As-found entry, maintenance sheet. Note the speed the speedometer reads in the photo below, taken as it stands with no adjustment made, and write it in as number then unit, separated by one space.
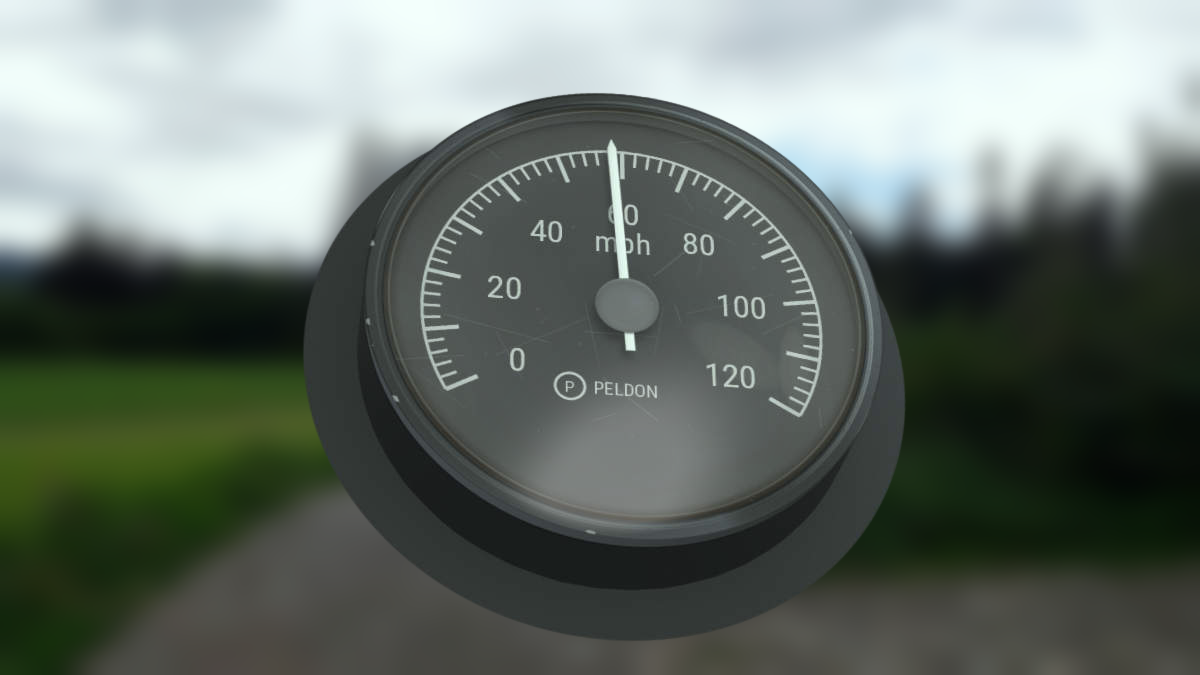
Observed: 58 mph
